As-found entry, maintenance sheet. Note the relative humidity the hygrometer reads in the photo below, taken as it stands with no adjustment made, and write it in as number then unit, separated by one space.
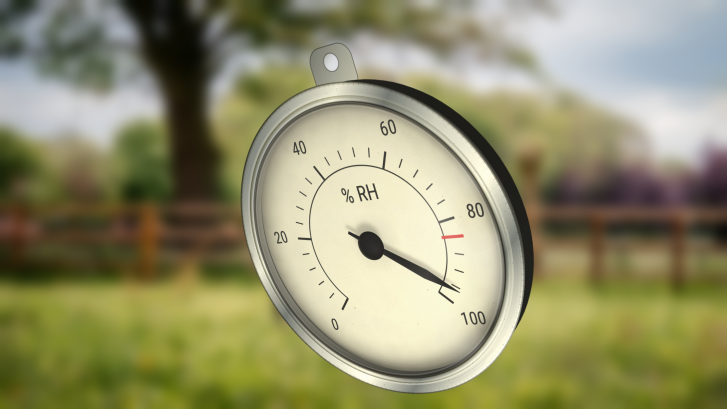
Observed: 96 %
